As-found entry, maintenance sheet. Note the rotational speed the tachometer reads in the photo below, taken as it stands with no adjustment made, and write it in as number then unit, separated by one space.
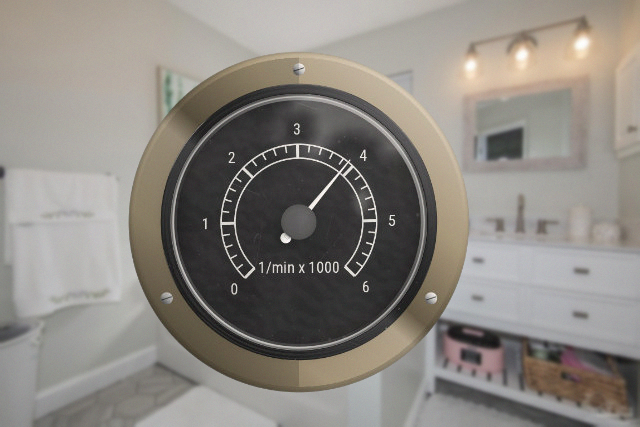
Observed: 3900 rpm
